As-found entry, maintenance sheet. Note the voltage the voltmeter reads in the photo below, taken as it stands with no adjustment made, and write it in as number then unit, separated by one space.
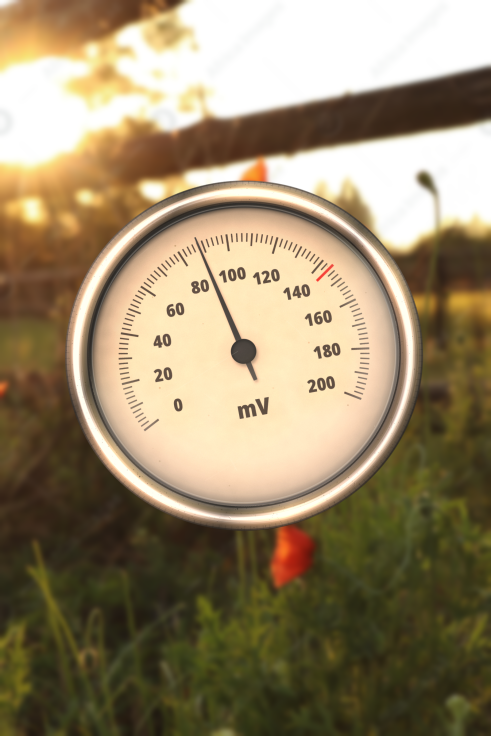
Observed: 88 mV
